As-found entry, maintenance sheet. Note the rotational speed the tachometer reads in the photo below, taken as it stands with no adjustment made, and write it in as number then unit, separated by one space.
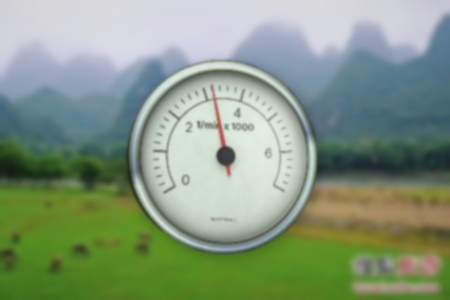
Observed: 3200 rpm
